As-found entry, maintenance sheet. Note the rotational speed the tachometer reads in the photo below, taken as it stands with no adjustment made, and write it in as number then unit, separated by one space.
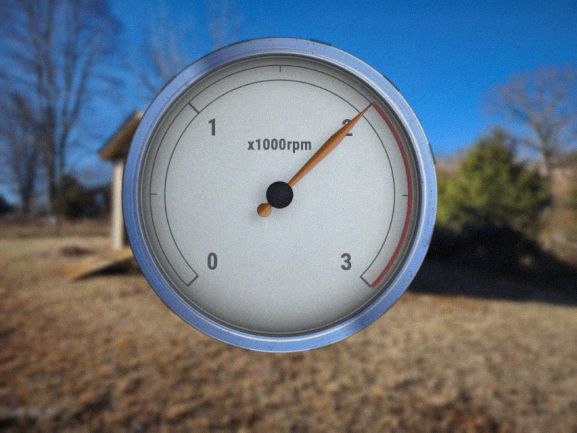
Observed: 2000 rpm
